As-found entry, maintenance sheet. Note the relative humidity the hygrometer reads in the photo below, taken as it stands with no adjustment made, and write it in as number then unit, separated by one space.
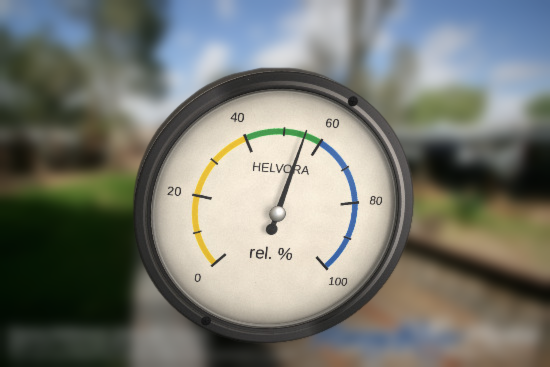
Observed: 55 %
